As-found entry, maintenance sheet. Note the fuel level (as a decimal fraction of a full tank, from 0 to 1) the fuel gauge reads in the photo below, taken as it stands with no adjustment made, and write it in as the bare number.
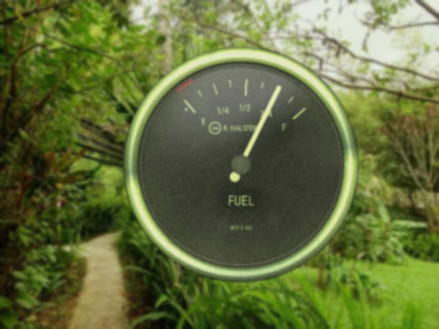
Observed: 0.75
